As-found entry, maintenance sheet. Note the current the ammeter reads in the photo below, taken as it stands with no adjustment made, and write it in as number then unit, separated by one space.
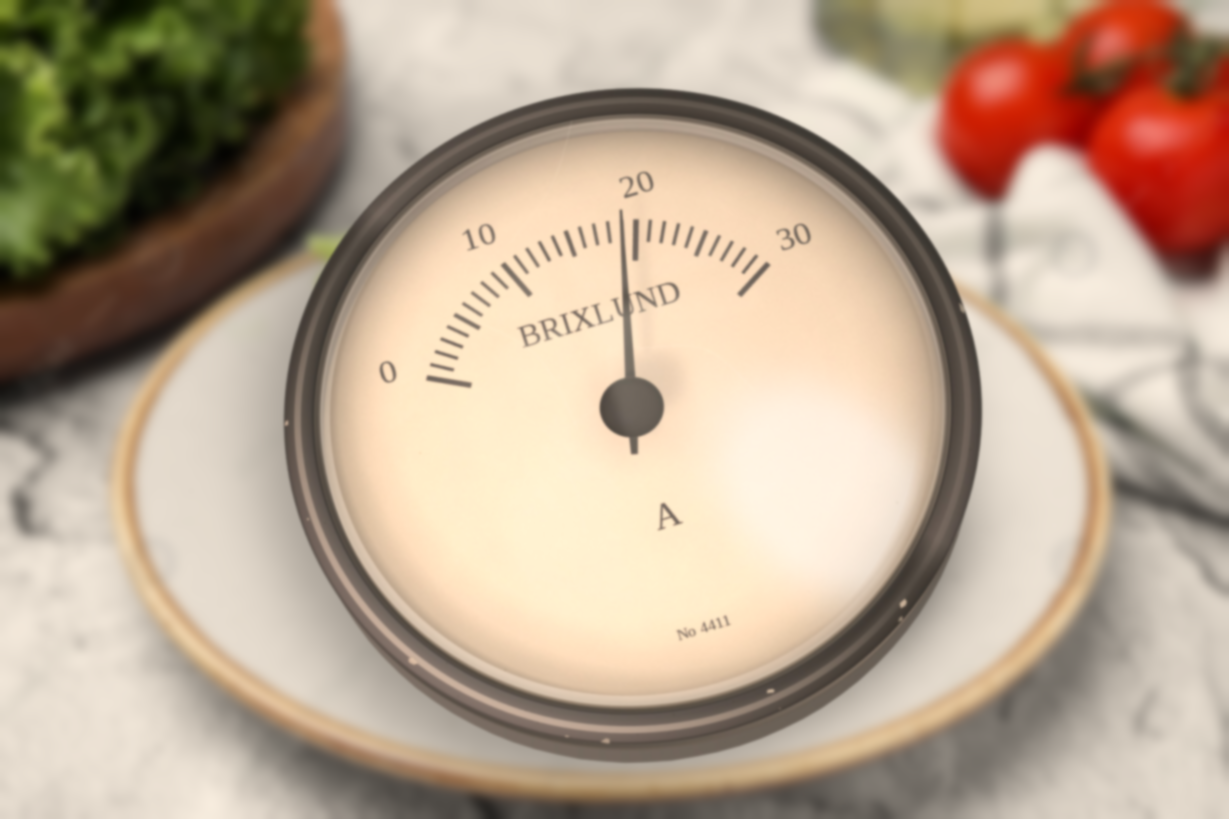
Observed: 19 A
